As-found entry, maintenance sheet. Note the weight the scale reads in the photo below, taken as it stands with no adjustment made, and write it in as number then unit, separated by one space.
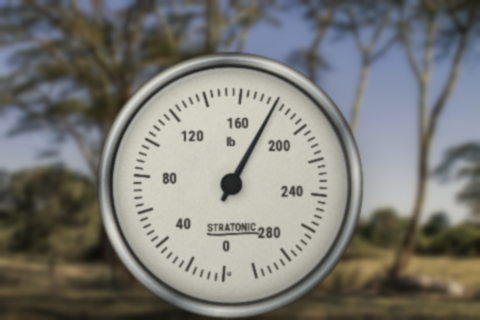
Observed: 180 lb
